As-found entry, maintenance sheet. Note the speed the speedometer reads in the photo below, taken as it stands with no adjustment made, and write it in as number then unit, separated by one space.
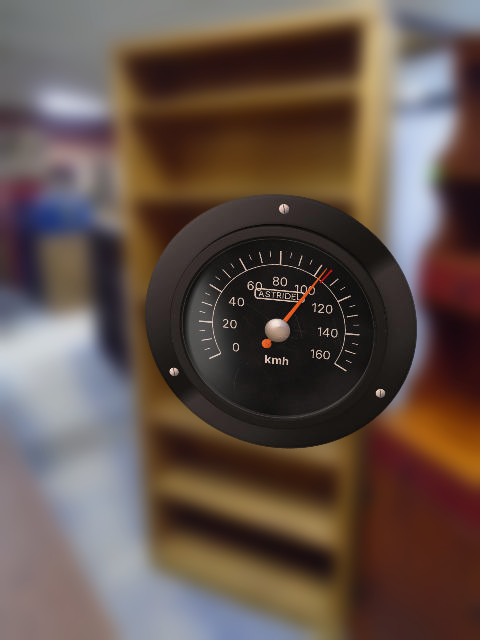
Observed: 102.5 km/h
